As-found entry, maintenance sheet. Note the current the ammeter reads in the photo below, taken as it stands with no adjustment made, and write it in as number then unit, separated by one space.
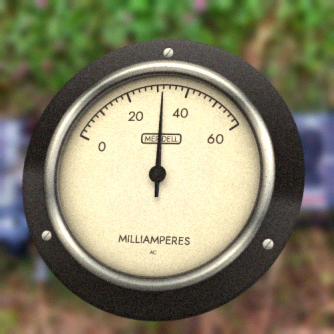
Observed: 32 mA
